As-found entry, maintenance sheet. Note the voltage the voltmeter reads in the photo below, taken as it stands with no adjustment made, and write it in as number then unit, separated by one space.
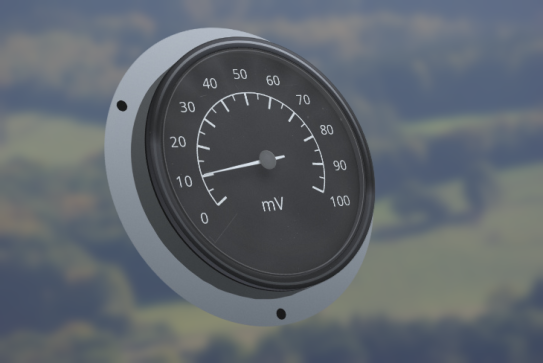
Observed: 10 mV
